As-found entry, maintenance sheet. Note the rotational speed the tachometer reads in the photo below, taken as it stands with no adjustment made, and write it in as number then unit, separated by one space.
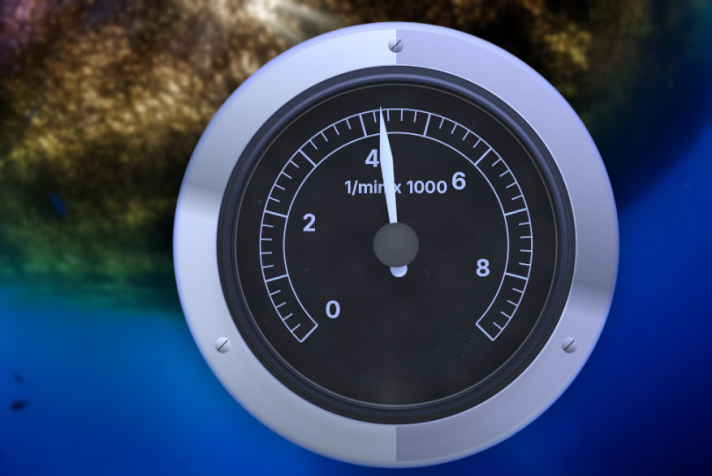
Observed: 4300 rpm
